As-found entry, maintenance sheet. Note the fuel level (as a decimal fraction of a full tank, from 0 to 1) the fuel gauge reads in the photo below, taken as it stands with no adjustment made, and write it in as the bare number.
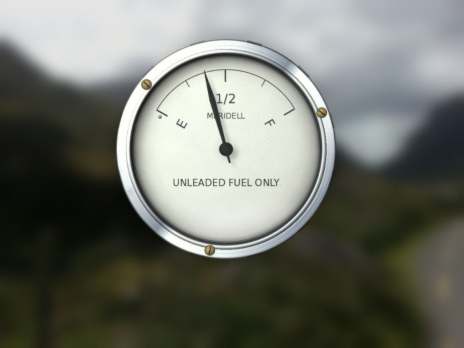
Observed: 0.375
